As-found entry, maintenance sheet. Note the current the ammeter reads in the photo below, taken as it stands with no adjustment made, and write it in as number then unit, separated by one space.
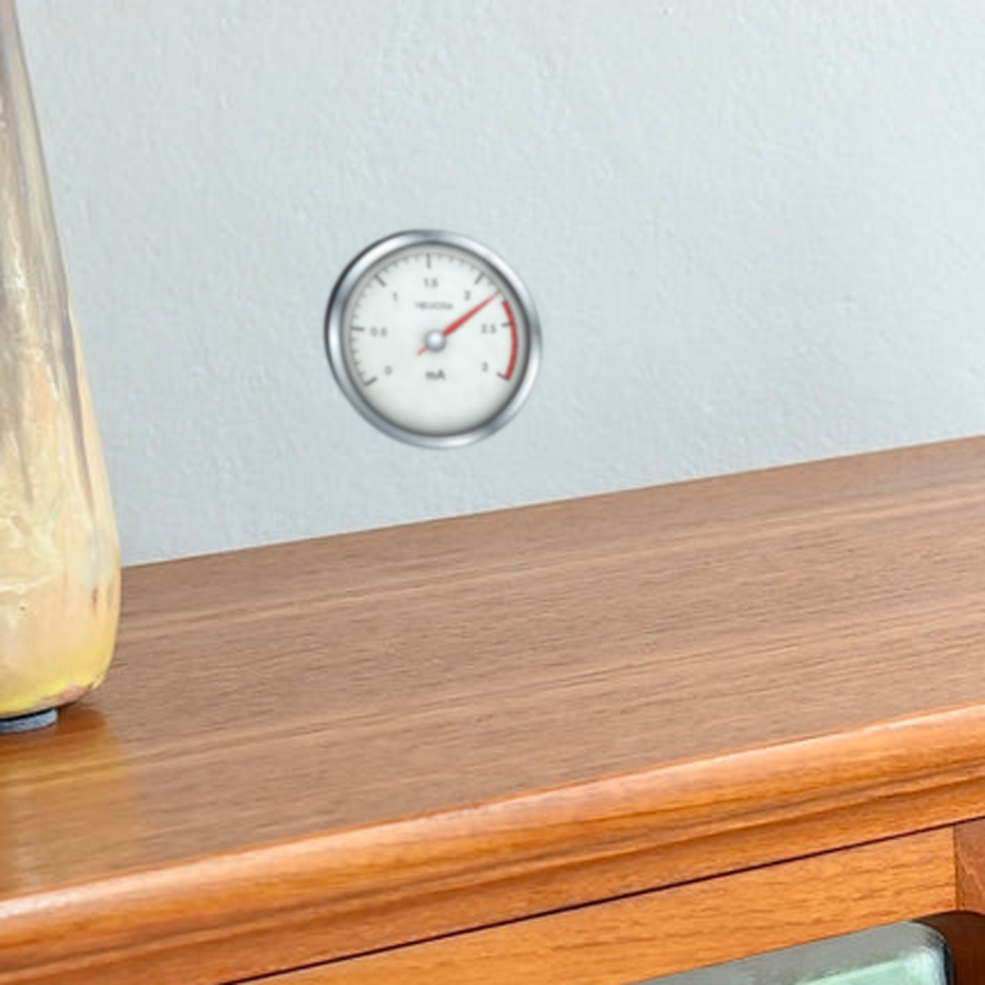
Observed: 2.2 mA
